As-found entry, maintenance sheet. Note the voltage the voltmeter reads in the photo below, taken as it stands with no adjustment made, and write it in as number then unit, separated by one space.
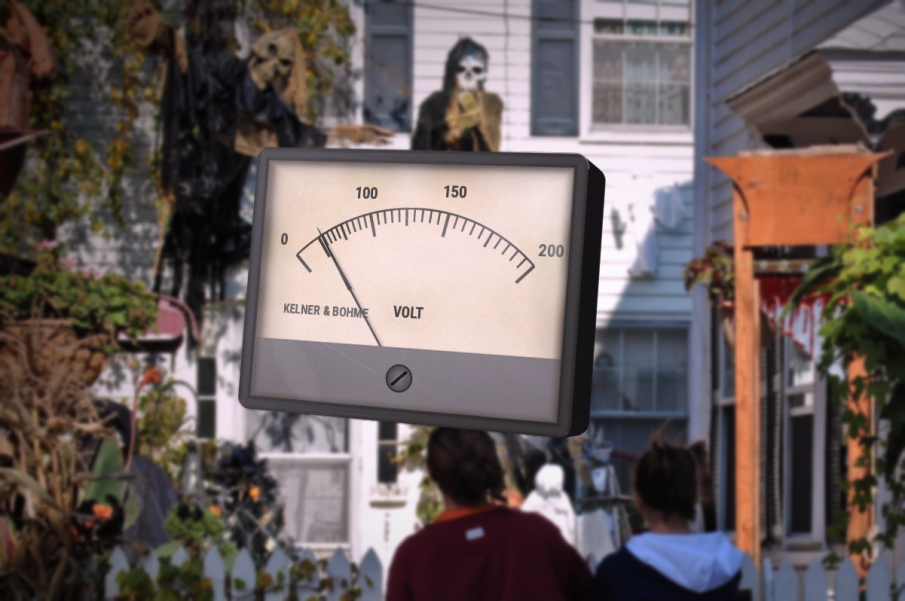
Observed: 55 V
